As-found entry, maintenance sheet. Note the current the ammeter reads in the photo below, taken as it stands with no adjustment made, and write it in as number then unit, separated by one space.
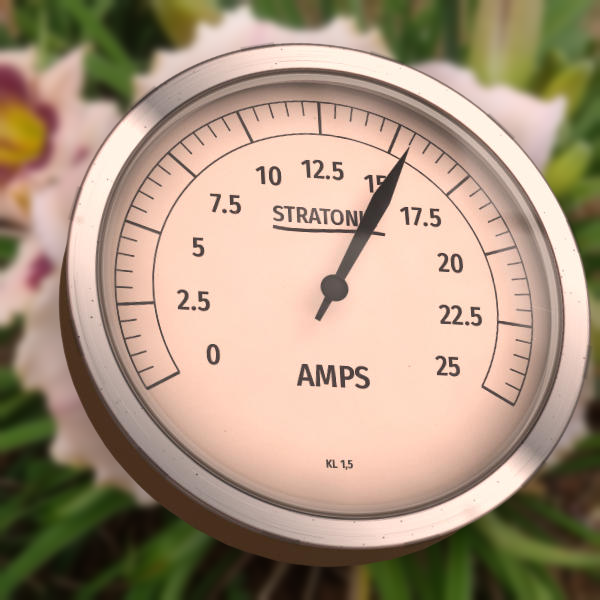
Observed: 15.5 A
